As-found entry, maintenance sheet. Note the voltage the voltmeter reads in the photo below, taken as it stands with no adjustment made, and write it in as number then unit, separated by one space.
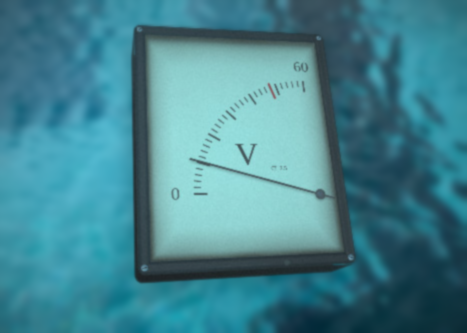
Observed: 10 V
